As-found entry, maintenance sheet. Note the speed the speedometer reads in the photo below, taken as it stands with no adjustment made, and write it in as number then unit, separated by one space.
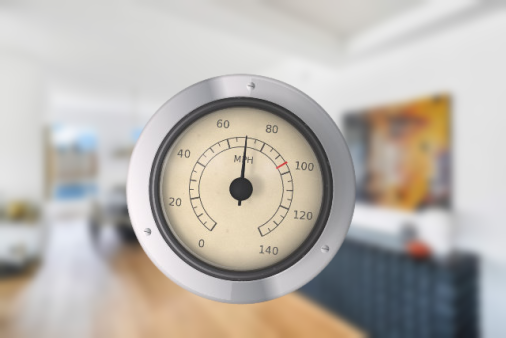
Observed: 70 mph
